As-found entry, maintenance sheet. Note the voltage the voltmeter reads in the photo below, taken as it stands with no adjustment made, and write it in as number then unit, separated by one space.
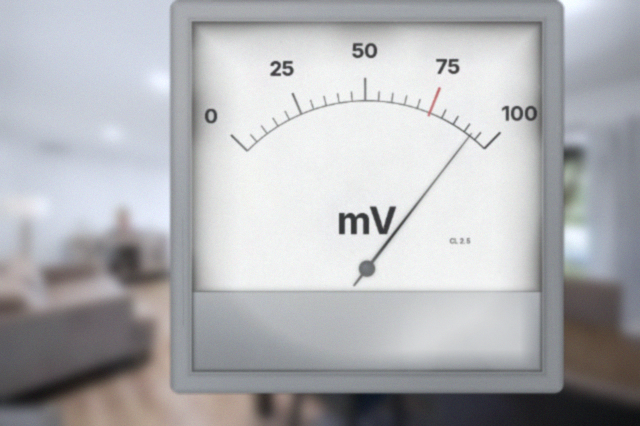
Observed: 92.5 mV
